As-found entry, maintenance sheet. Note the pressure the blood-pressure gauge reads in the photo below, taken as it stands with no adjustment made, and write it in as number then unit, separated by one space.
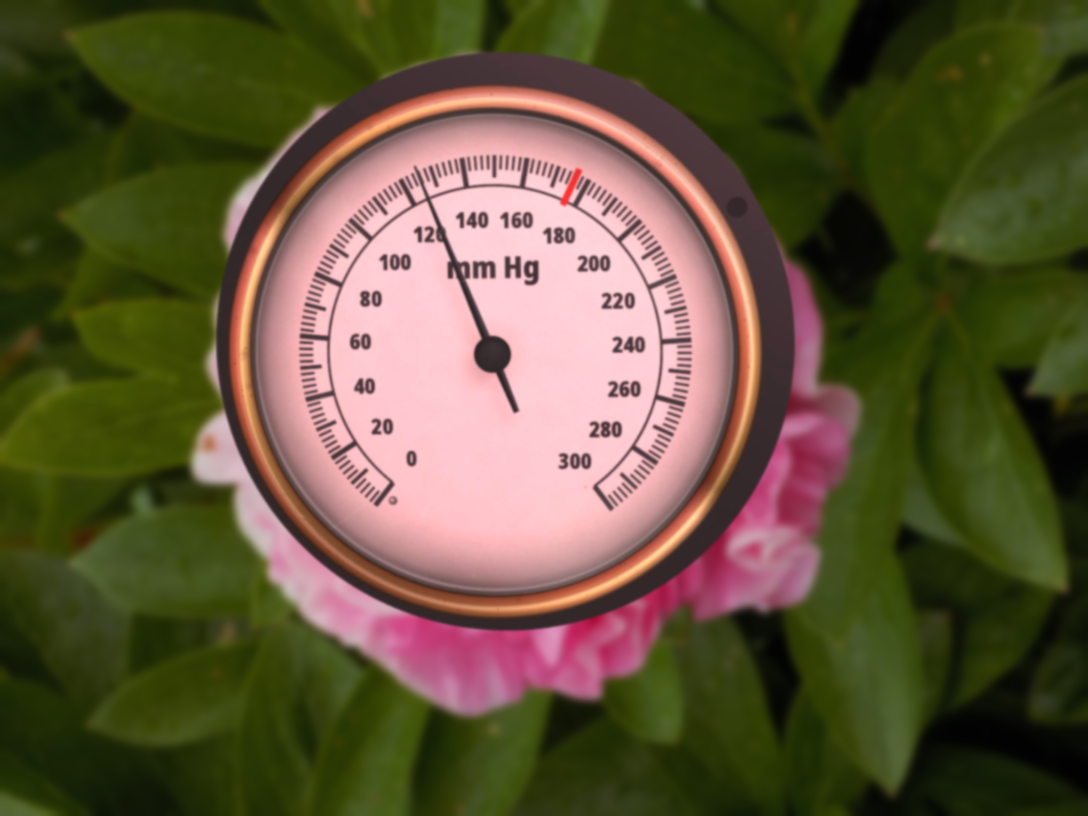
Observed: 126 mmHg
